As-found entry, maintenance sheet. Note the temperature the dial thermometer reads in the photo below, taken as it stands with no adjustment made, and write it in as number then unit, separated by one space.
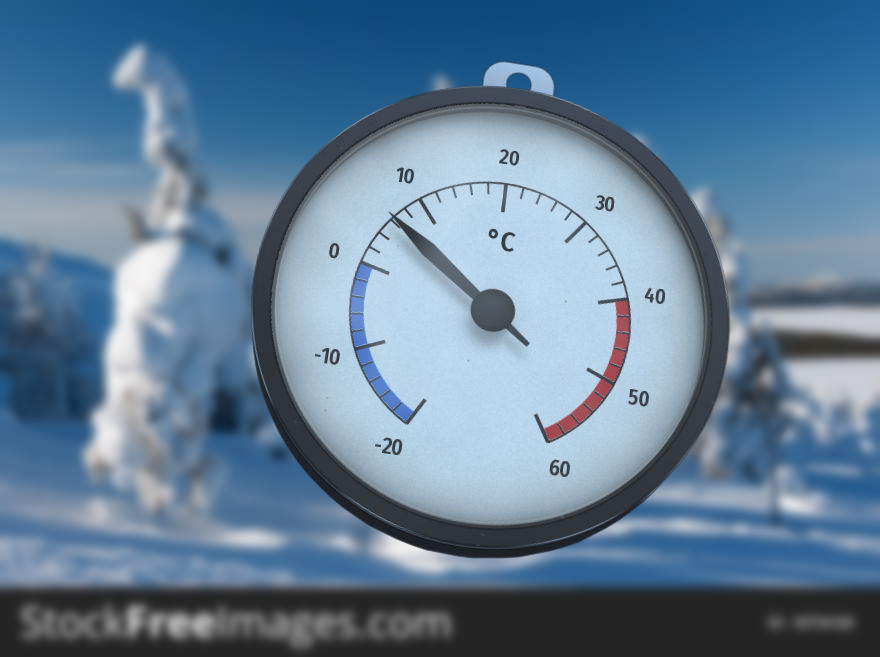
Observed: 6 °C
